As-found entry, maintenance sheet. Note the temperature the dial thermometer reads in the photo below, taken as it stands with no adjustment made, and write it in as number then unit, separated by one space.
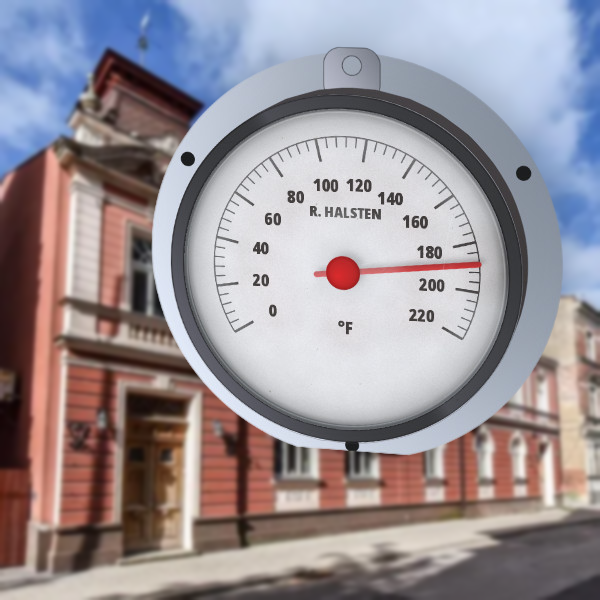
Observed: 188 °F
